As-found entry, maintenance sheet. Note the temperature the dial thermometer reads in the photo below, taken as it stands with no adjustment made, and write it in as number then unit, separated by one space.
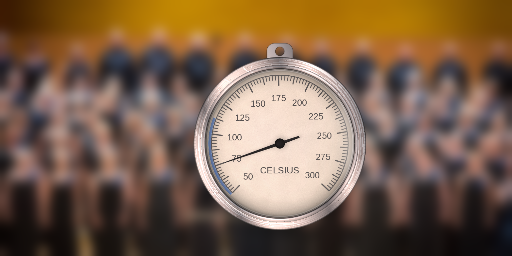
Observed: 75 °C
